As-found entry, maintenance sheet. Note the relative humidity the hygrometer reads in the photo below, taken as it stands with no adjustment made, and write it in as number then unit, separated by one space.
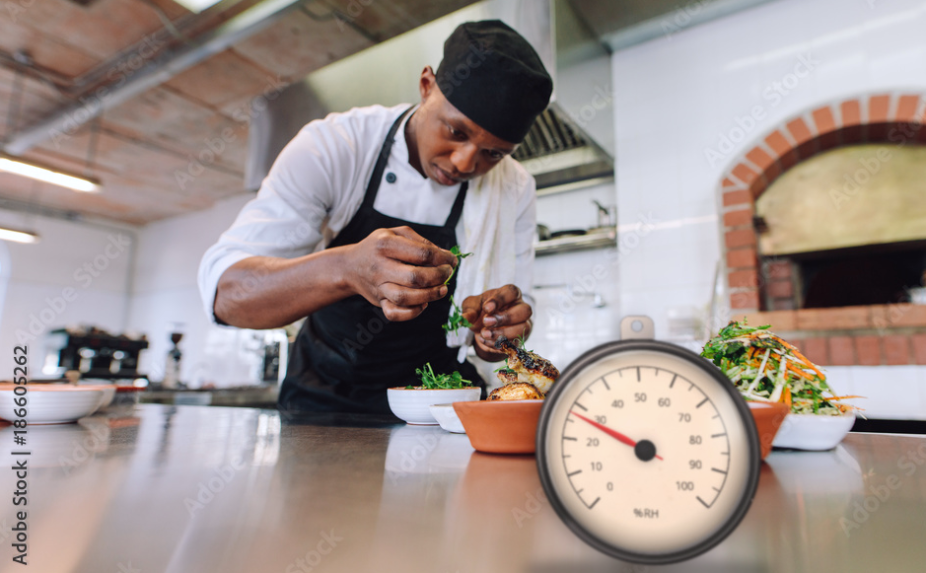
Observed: 27.5 %
